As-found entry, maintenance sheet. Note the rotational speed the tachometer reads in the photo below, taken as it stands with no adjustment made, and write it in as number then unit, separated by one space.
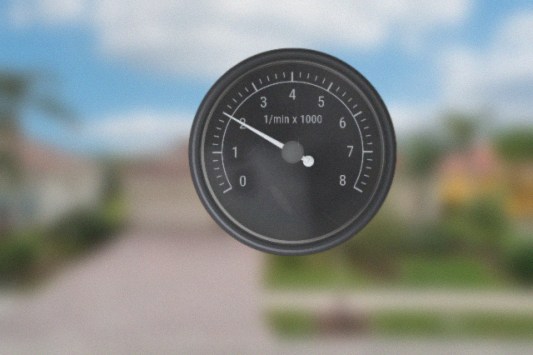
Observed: 2000 rpm
